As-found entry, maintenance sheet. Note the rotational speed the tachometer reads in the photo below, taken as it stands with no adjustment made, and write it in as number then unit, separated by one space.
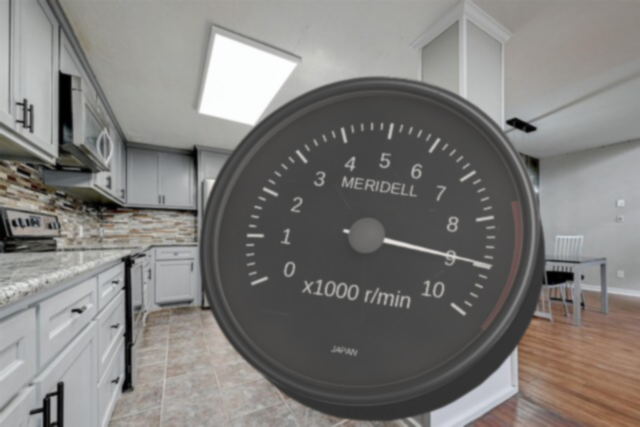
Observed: 9000 rpm
